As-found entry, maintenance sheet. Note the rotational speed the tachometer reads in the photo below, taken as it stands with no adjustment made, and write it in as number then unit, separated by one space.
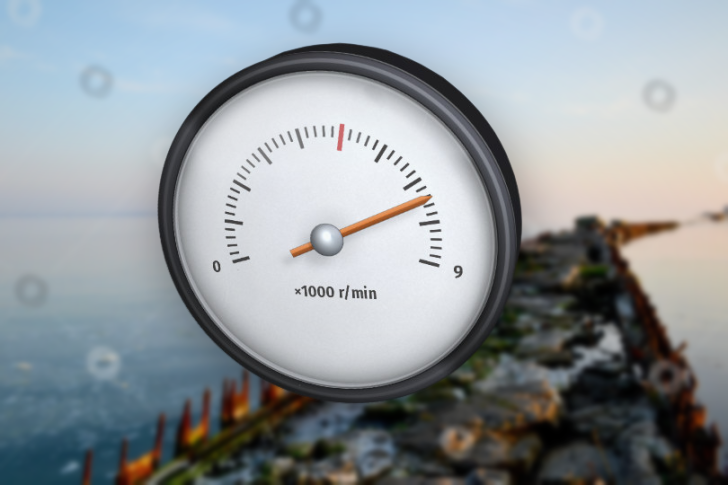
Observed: 7400 rpm
